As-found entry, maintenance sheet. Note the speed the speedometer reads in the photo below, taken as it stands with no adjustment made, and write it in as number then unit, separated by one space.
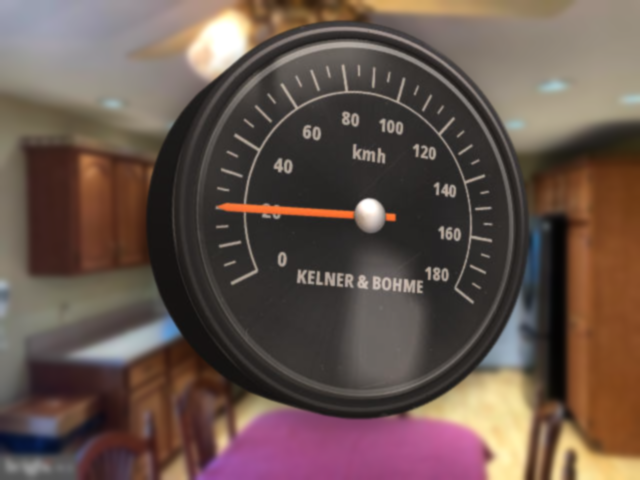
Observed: 20 km/h
